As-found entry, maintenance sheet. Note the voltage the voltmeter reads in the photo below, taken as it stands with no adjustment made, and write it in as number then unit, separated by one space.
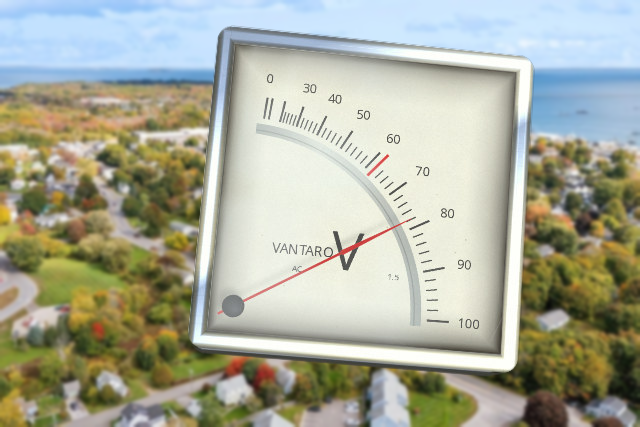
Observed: 78 V
